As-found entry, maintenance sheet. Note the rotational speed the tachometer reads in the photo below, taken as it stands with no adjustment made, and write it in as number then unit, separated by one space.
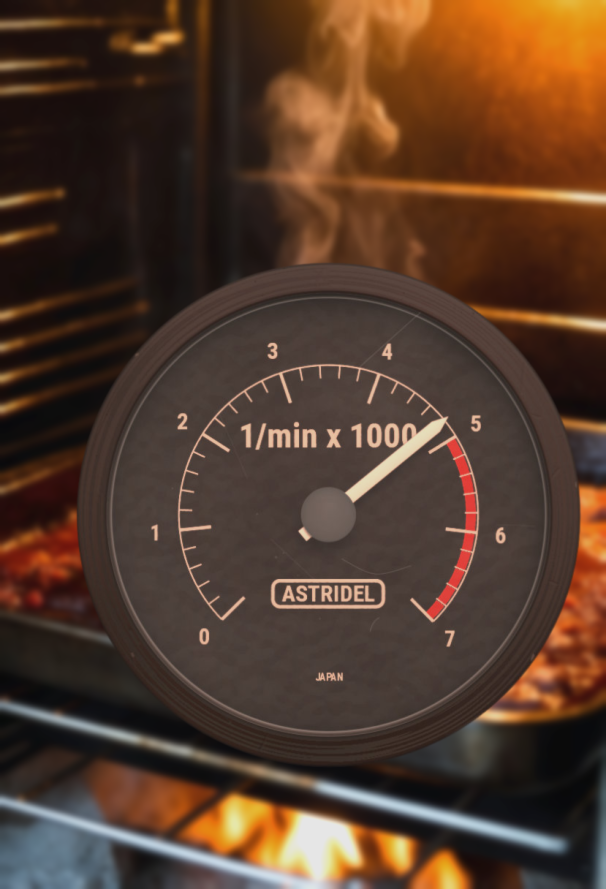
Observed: 4800 rpm
